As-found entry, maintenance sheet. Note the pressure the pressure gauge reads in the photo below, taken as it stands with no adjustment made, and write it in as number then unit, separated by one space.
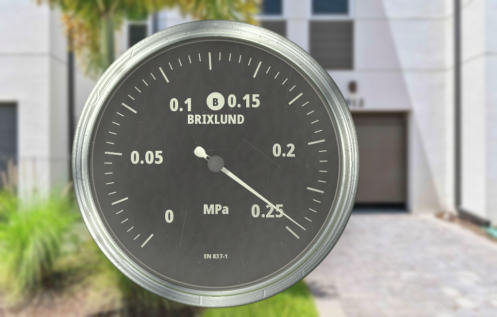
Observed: 0.245 MPa
